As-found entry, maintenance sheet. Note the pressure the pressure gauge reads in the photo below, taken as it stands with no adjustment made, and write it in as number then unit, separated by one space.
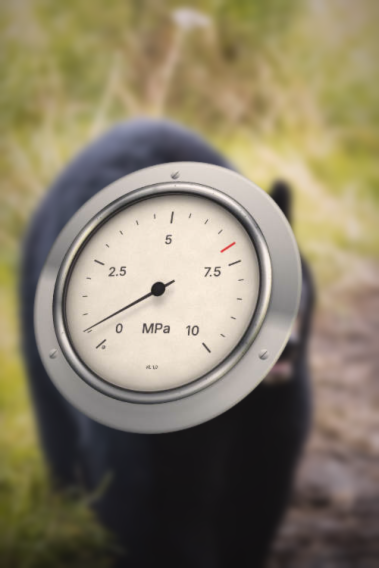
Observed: 0.5 MPa
